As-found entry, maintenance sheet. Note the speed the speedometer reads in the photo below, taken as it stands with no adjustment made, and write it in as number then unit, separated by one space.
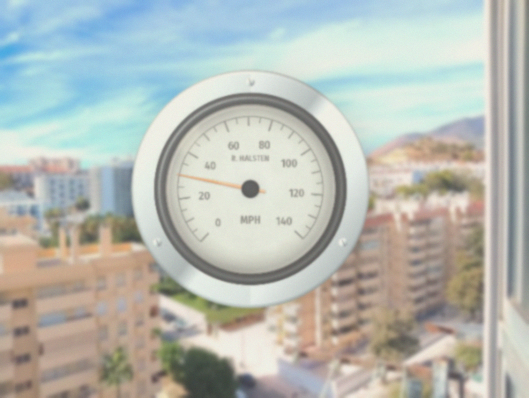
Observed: 30 mph
